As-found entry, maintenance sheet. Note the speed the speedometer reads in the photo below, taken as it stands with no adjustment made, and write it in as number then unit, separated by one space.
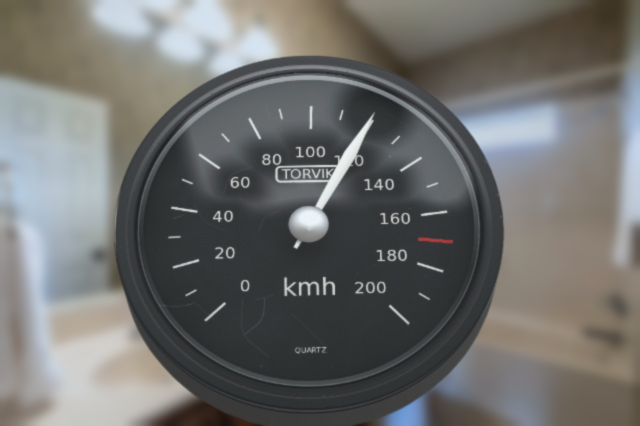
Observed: 120 km/h
